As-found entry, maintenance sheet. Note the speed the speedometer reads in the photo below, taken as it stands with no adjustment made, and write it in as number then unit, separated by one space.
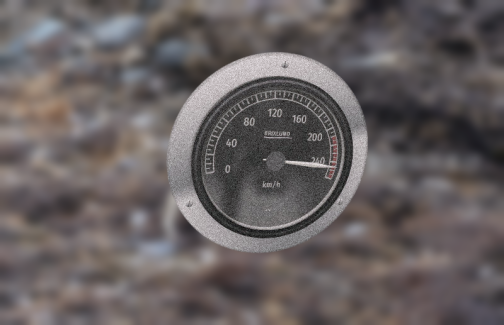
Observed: 245 km/h
